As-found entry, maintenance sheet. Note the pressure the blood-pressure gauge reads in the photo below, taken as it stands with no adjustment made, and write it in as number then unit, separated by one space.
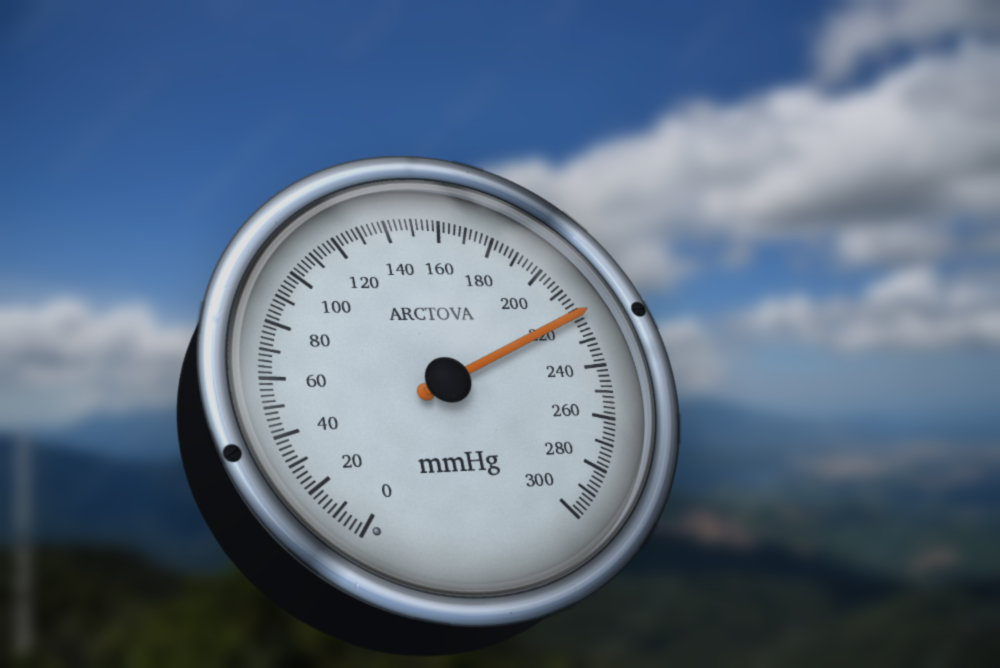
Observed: 220 mmHg
